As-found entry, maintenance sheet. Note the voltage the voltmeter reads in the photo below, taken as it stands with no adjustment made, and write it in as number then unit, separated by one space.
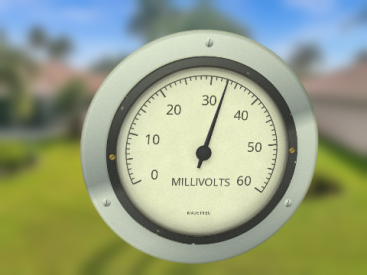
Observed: 33 mV
